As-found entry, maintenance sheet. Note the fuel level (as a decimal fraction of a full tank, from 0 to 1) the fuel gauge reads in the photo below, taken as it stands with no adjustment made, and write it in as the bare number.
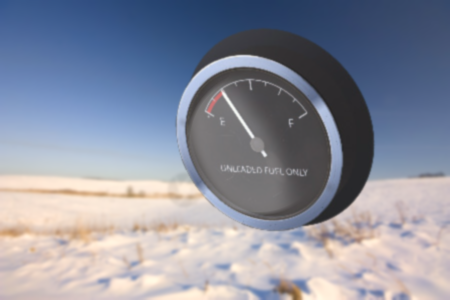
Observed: 0.25
